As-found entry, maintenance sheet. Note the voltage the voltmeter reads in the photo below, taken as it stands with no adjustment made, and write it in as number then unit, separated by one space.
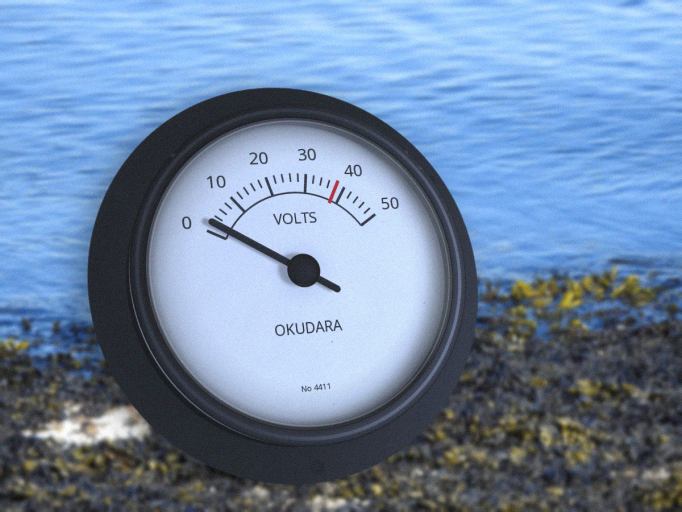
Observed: 2 V
